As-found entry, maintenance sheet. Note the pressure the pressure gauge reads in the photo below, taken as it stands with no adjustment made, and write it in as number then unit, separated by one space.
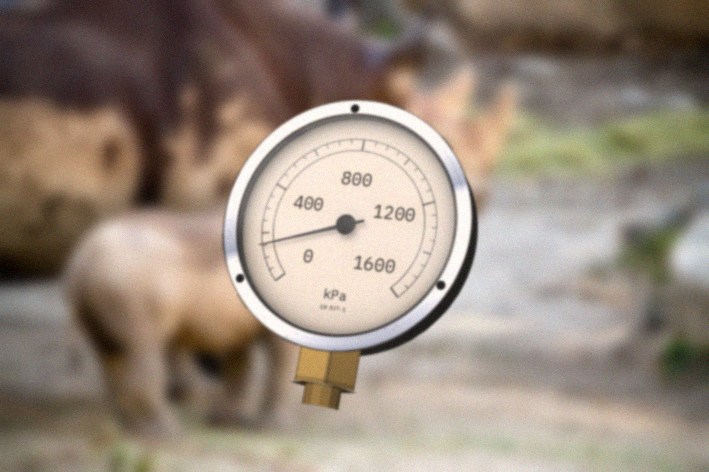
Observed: 150 kPa
